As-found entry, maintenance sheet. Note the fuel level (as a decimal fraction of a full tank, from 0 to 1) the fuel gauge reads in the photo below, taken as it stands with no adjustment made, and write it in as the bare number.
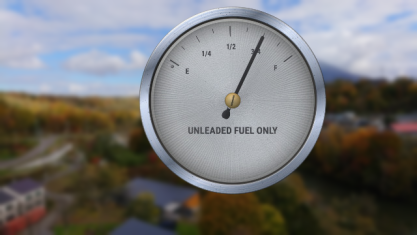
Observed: 0.75
